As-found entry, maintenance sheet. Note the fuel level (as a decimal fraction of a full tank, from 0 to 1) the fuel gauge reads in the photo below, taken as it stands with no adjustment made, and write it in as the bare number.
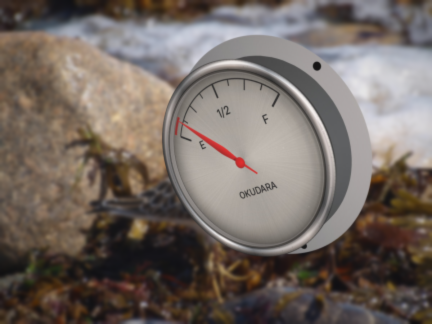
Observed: 0.125
